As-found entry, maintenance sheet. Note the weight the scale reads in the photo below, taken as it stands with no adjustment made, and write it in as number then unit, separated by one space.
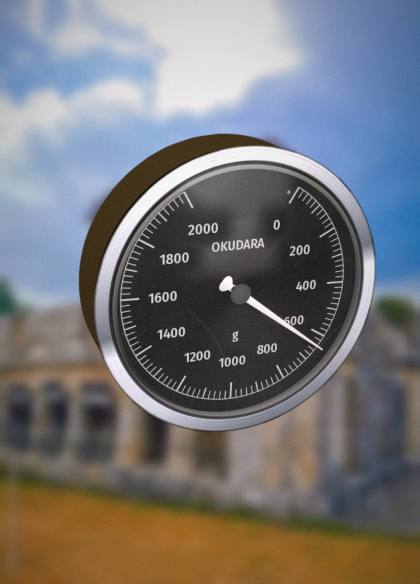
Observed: 640 g
